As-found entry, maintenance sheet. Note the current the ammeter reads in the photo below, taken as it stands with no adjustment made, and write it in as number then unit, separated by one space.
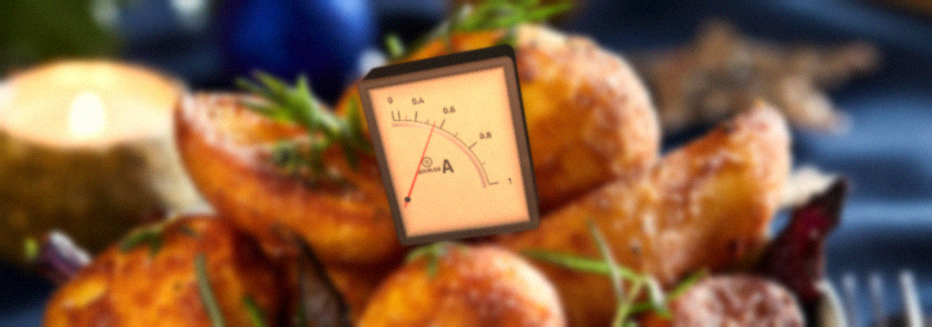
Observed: 0.55 A
